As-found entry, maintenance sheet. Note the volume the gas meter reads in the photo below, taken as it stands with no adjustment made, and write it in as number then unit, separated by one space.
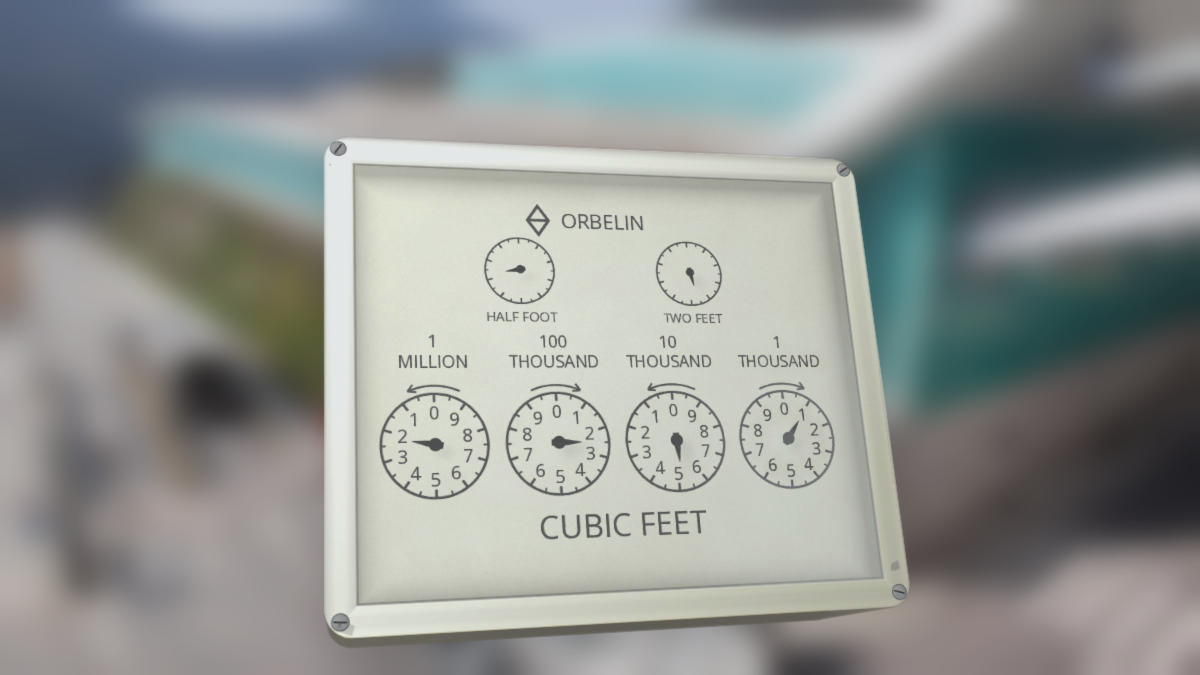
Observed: 225100 ft³
